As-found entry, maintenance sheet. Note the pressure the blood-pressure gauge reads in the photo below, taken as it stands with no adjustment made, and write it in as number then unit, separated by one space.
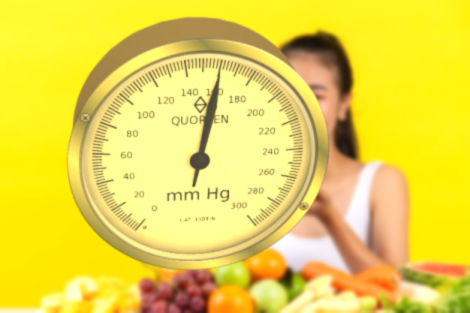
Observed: 160 mmHg
